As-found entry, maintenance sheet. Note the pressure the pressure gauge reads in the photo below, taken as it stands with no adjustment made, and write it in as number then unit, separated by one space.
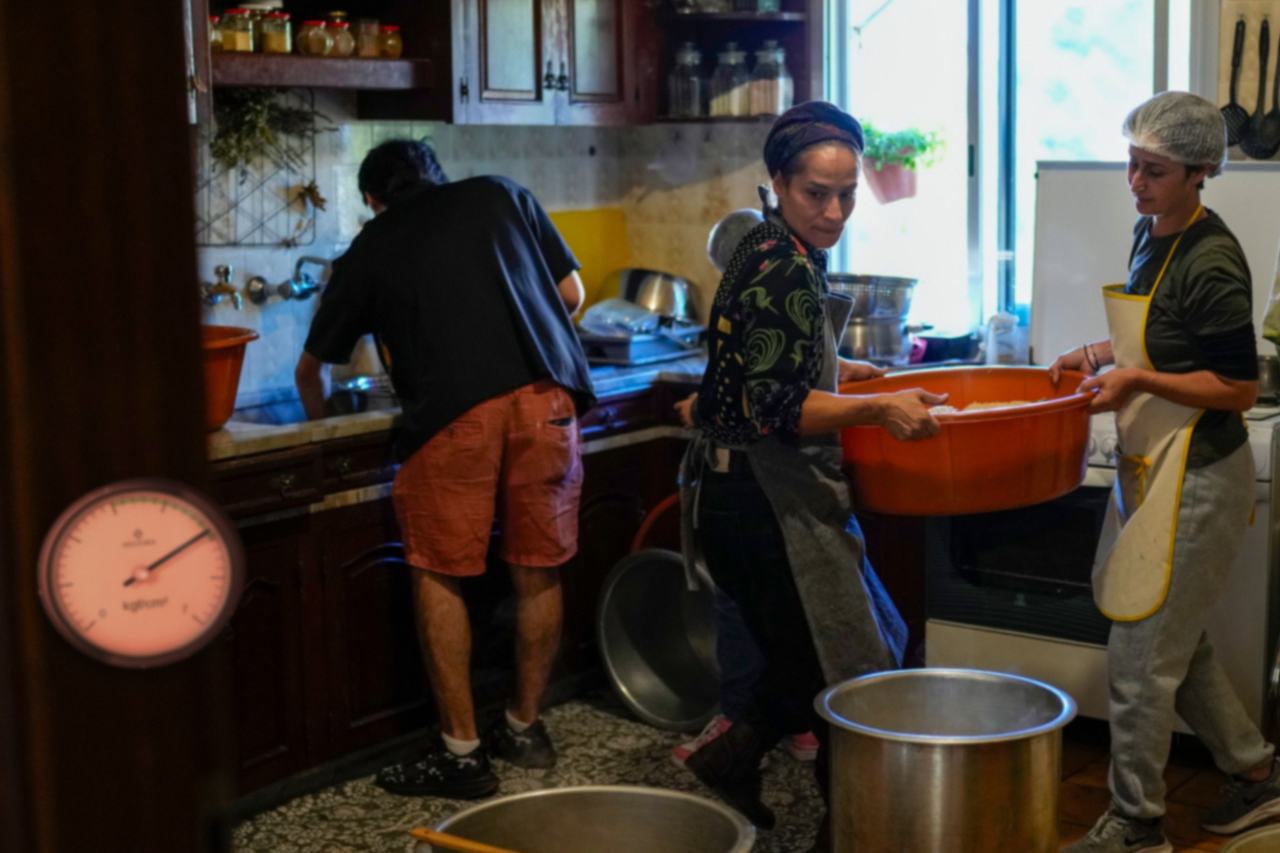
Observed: 5 kg/cm²
